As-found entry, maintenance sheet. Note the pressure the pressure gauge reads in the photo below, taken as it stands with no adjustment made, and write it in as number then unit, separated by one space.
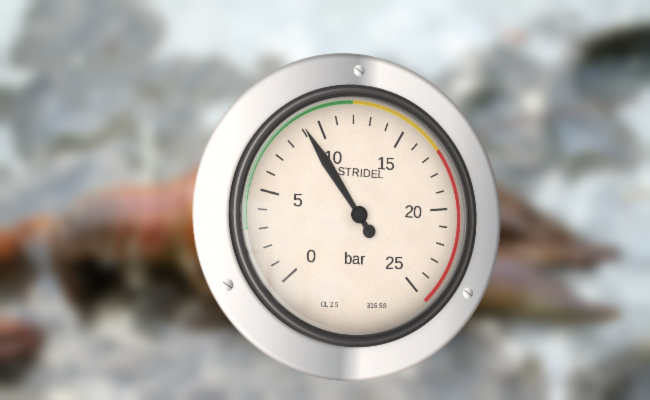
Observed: 9 bar
